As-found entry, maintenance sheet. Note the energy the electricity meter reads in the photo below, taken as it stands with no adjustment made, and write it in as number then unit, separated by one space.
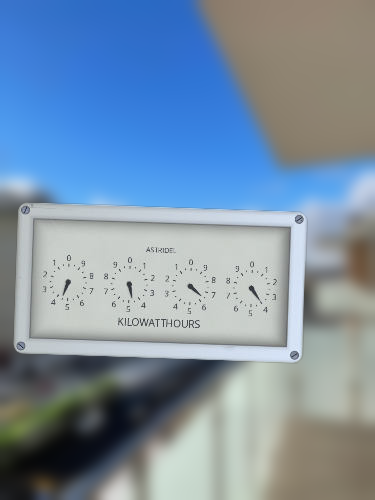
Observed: 4464 kWh
